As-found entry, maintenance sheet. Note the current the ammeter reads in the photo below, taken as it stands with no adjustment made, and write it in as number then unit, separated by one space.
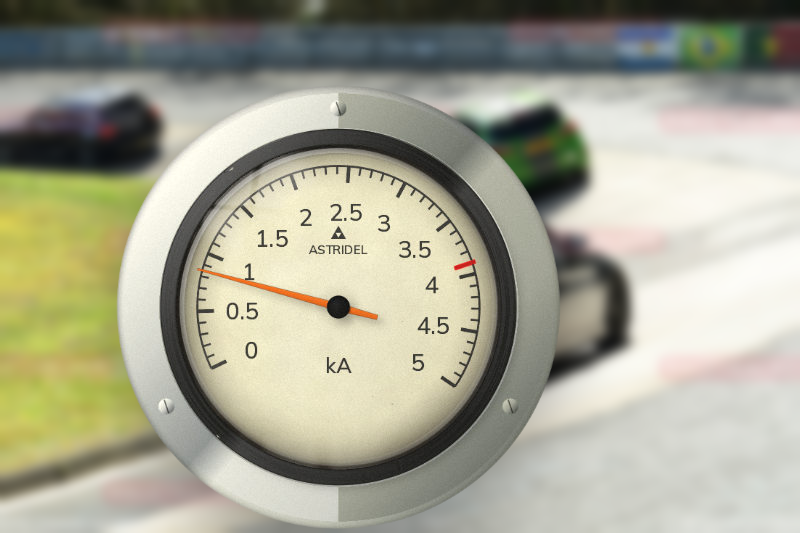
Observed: 0.85 kA
